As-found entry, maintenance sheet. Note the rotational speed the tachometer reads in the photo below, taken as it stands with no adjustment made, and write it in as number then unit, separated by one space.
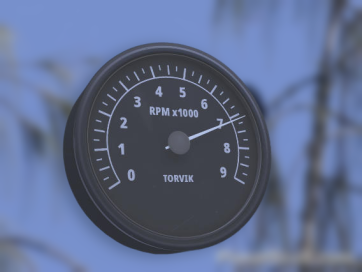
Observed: 7125 rpm
